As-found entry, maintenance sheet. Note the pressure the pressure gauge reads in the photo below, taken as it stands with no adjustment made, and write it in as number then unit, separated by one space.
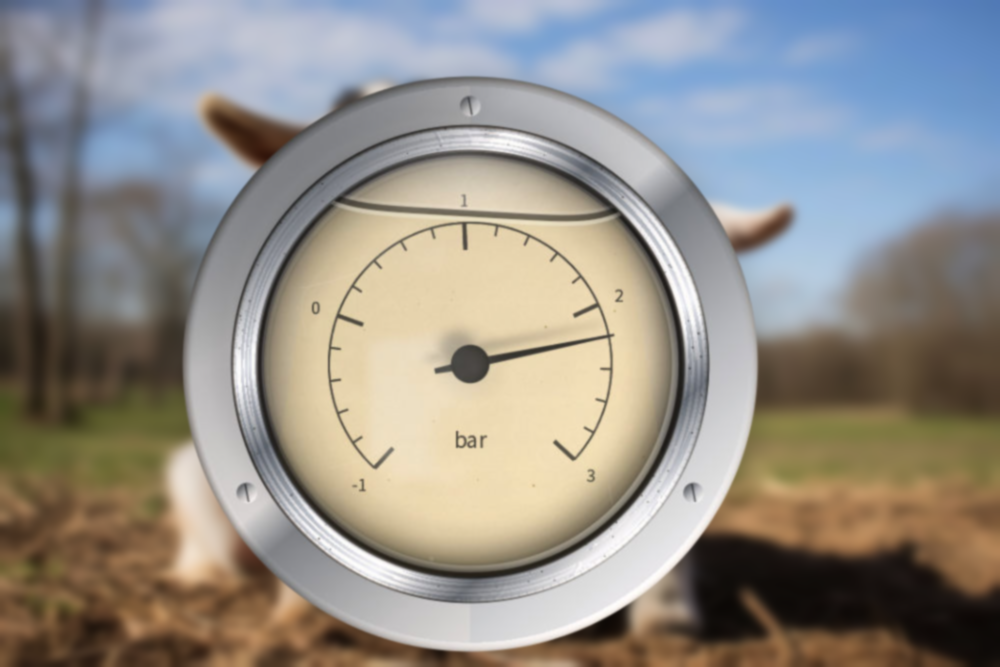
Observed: 2.2 bar
